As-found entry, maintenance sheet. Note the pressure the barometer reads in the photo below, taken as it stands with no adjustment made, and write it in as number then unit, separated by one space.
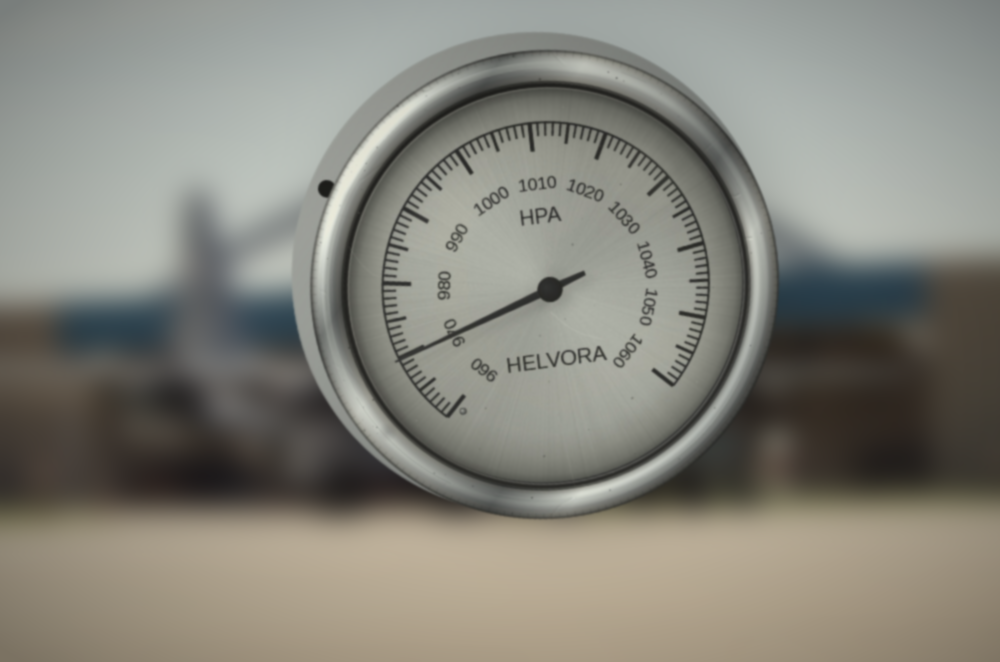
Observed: 970 hPa
